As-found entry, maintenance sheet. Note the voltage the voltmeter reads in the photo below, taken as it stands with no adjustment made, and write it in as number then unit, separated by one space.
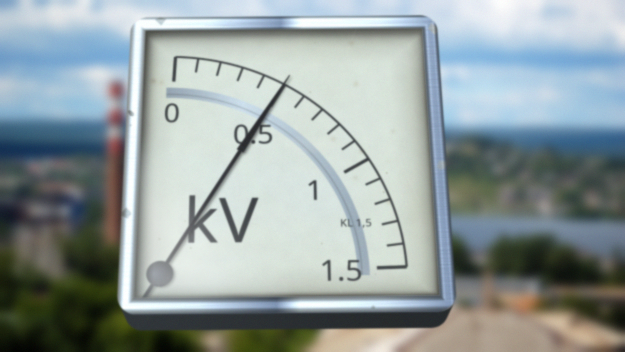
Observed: 0.5 kV
